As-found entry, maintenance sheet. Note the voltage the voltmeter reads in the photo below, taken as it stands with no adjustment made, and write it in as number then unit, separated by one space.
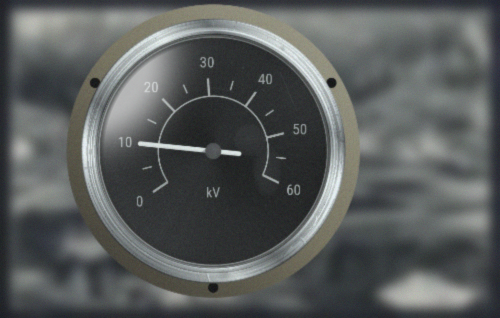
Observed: 10 kV
